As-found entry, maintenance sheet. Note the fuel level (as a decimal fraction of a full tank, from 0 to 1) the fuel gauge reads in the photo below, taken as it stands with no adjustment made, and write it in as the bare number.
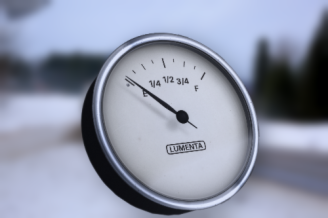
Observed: 0
